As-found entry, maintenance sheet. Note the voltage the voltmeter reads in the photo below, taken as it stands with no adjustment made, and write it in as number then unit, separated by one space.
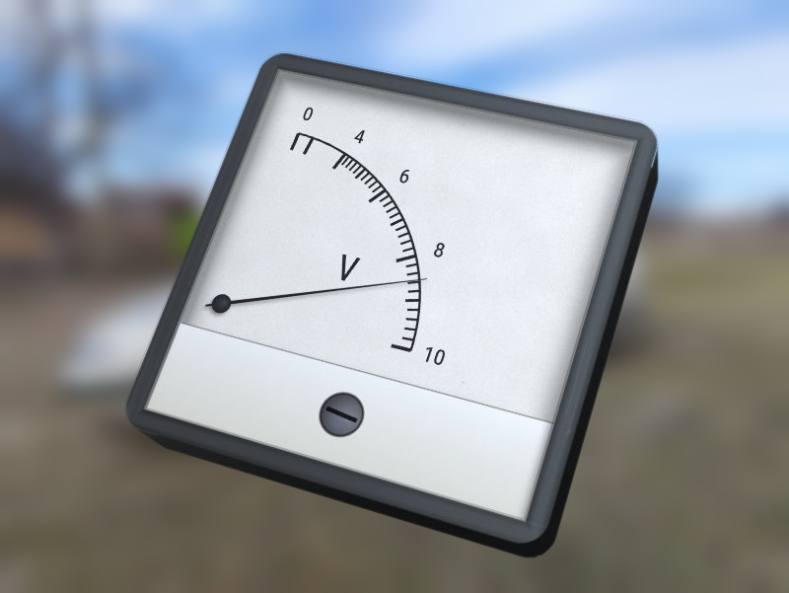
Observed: 8.6 V
